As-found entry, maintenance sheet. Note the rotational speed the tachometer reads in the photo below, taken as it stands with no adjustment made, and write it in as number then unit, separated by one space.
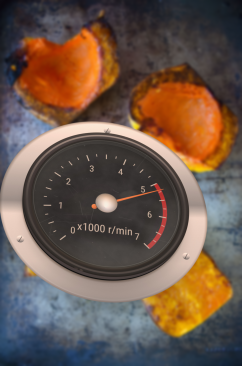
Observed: 5250 rpm
